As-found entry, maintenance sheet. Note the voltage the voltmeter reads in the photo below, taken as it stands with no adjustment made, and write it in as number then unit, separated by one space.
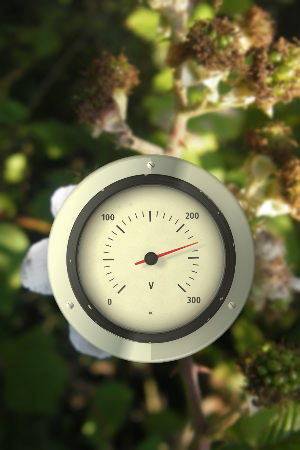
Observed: 230 V
